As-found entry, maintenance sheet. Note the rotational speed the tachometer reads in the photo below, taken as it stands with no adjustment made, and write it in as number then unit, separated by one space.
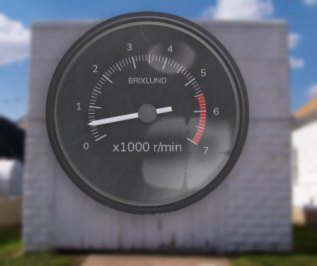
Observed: 500 rpm
